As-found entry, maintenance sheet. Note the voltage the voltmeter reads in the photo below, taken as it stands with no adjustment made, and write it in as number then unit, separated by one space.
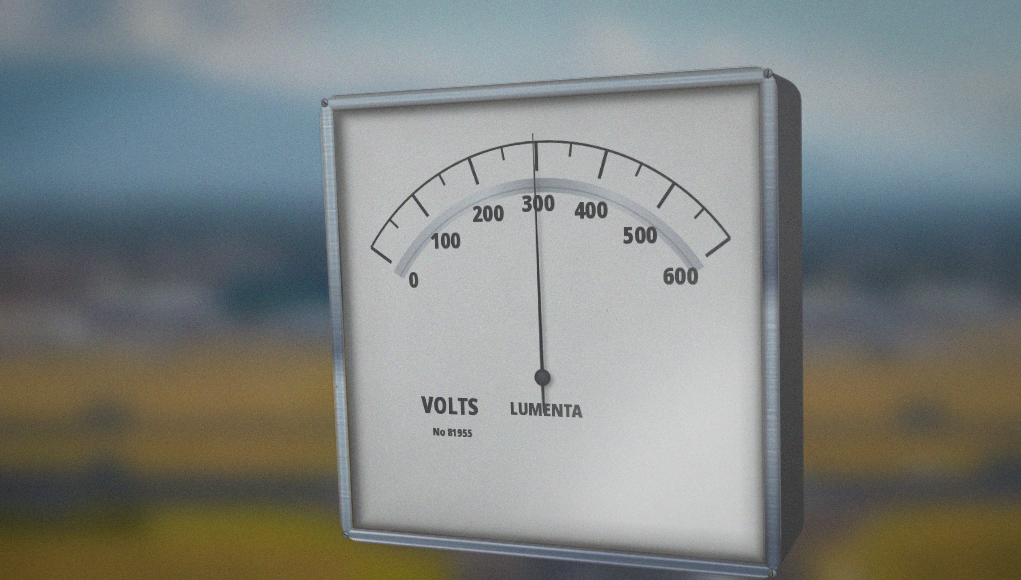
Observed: 300 V
